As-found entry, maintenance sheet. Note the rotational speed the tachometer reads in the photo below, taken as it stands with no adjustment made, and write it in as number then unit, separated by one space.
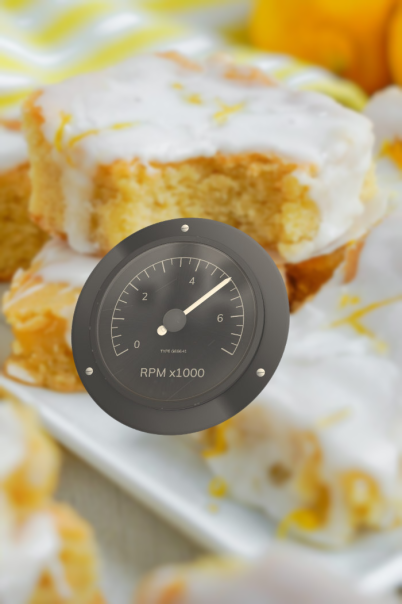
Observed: 5000 rpm
